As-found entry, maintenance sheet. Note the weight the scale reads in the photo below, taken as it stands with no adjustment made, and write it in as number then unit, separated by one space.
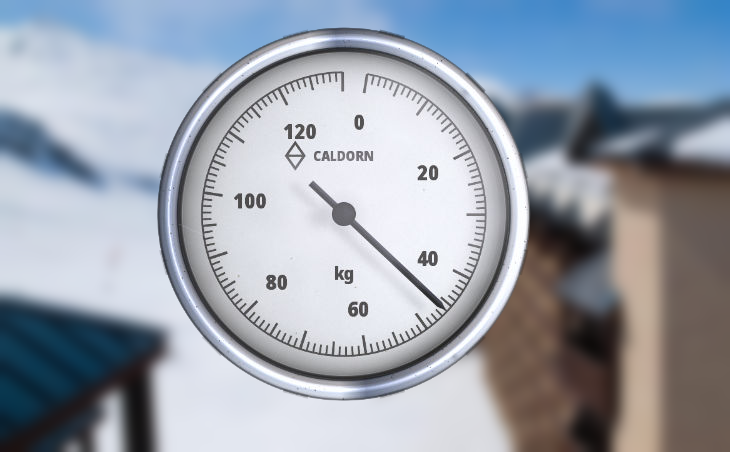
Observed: 46 kg
